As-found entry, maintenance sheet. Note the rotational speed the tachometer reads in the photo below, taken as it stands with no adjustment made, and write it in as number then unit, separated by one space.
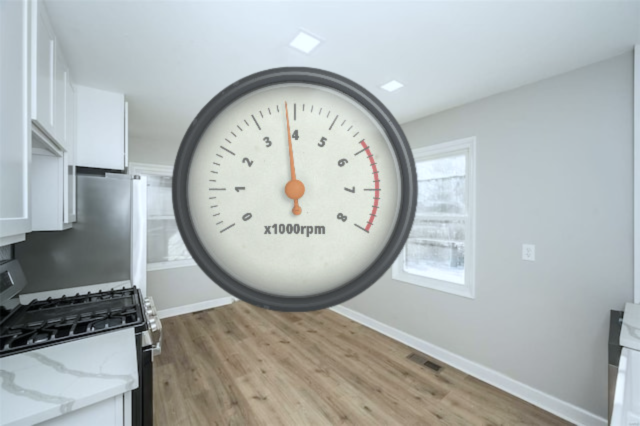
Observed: 3800 rpm
